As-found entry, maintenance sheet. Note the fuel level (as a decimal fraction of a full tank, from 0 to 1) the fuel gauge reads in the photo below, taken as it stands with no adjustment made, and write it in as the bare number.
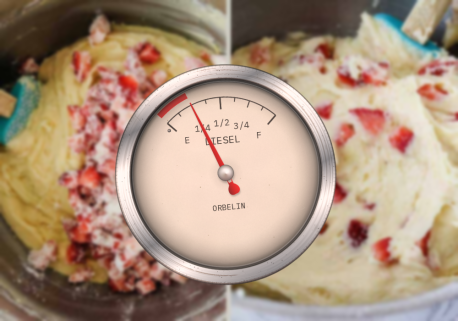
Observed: 0.25
